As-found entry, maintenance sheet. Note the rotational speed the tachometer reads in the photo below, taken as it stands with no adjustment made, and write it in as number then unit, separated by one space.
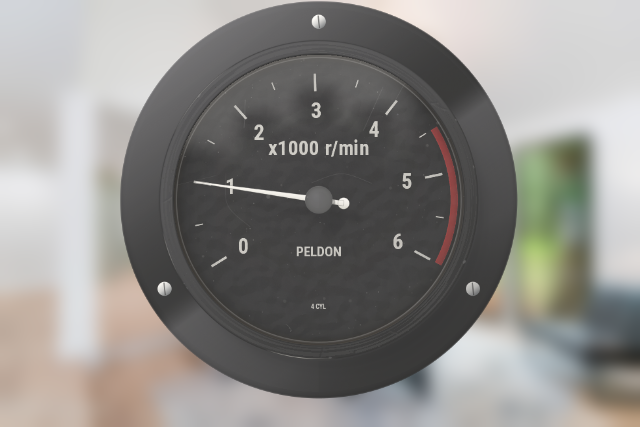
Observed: 1000 rpm
